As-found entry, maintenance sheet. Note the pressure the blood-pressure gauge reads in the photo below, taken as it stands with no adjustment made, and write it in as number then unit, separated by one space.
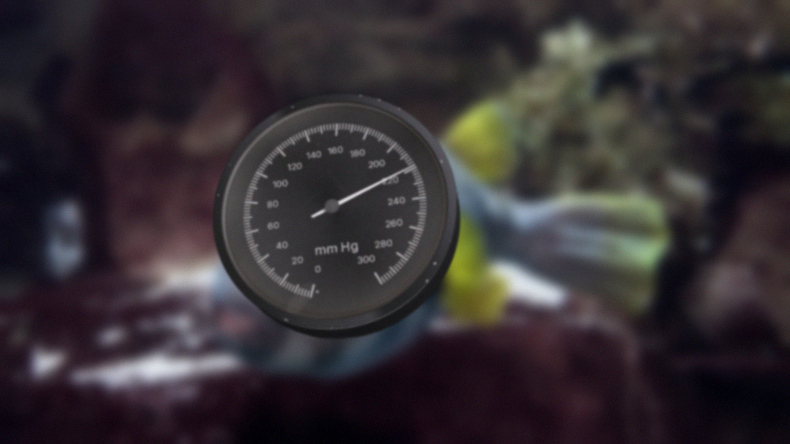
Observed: 220 mmHg
